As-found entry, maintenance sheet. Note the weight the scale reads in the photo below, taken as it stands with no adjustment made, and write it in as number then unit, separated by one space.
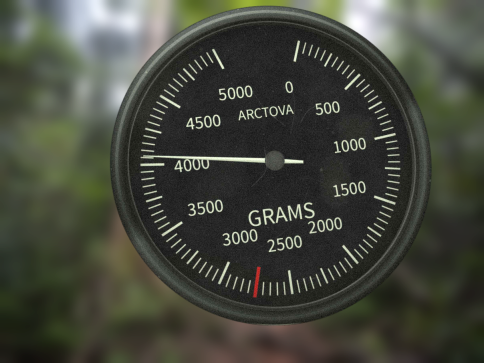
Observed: 4050 g
